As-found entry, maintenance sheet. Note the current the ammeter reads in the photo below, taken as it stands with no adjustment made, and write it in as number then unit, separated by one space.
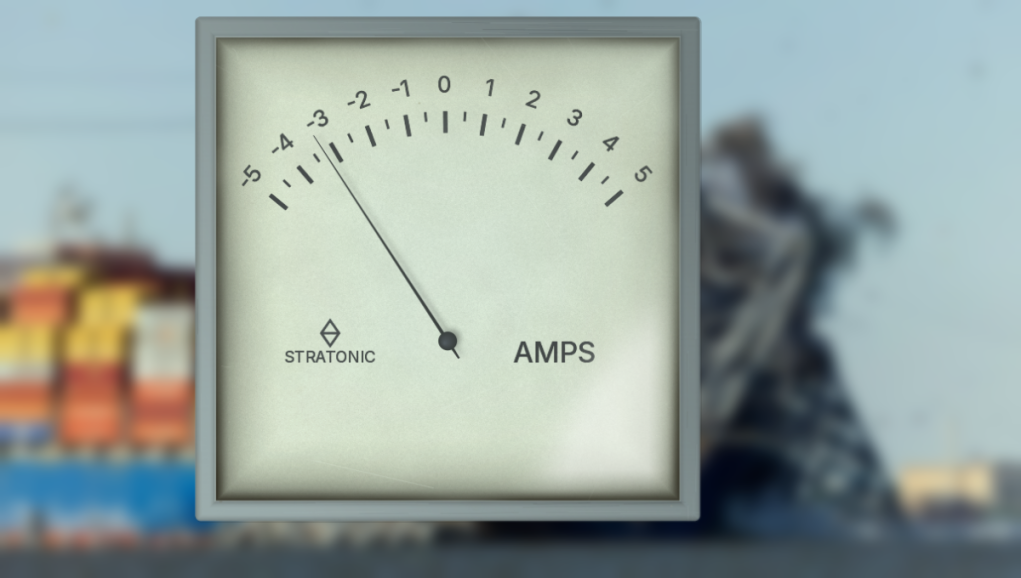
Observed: -3.25 A
